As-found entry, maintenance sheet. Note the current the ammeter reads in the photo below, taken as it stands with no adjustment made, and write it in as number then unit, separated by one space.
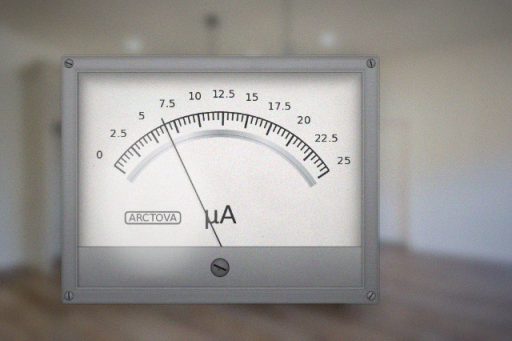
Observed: 6.5 µA
